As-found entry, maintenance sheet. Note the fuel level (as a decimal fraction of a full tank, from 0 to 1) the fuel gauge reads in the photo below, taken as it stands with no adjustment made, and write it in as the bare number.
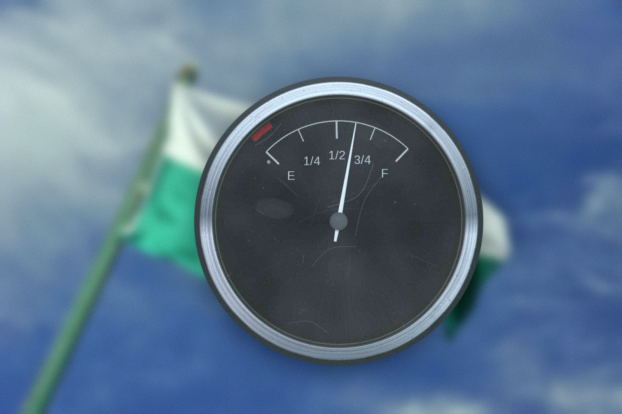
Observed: 0.625
